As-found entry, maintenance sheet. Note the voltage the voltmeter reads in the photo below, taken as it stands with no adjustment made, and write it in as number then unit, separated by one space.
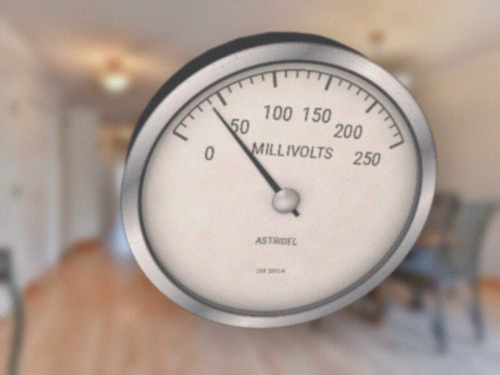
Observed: 40 mV
